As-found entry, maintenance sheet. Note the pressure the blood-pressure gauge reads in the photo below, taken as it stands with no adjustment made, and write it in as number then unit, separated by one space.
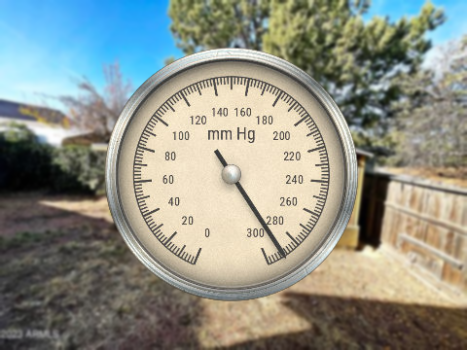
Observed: 290 mmHg
